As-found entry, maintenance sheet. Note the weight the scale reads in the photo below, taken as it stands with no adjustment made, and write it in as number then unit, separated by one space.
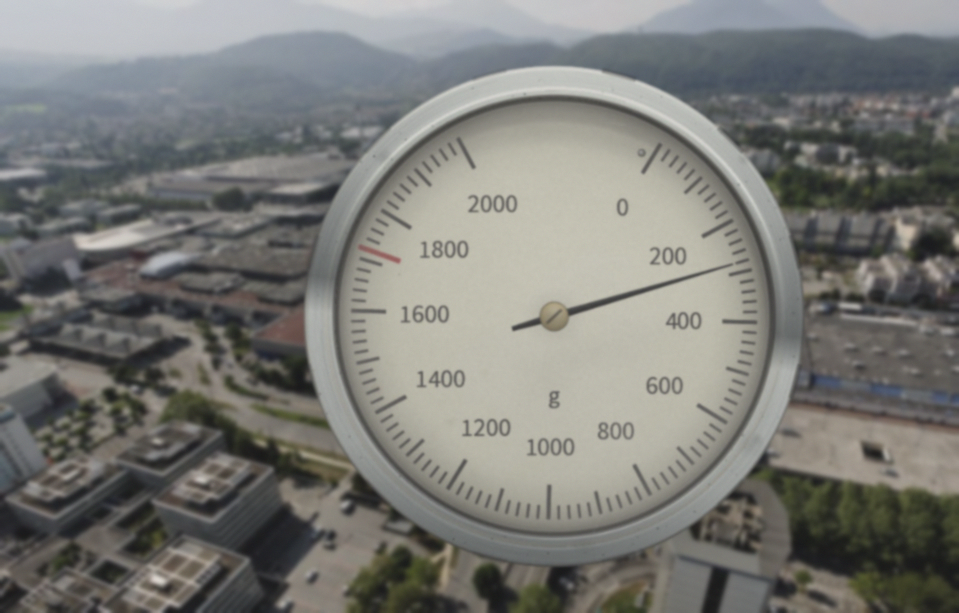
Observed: 280 g
